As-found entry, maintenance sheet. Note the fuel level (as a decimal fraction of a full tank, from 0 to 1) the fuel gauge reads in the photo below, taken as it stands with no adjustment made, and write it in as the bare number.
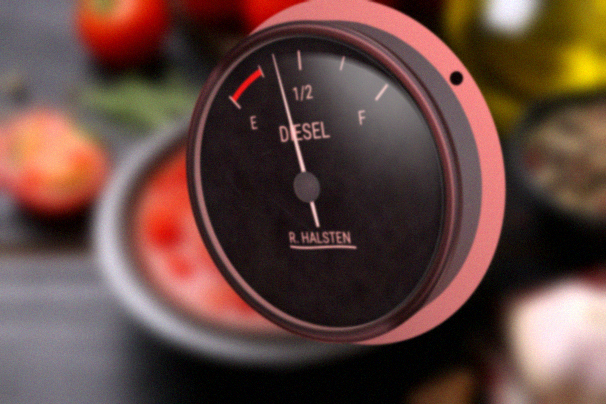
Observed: 0.375
